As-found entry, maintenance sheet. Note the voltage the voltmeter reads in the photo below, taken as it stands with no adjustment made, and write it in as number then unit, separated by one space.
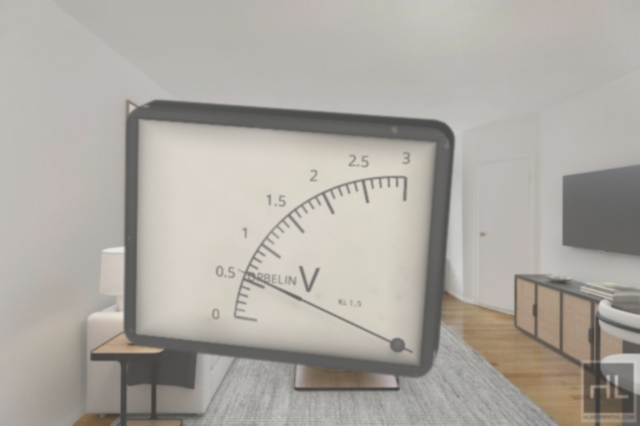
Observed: 0.6 V
